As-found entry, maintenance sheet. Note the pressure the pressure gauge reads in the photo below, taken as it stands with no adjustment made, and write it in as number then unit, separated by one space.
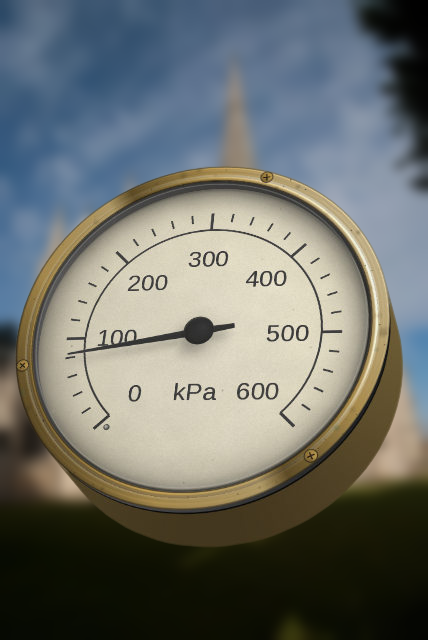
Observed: 80 kPa
